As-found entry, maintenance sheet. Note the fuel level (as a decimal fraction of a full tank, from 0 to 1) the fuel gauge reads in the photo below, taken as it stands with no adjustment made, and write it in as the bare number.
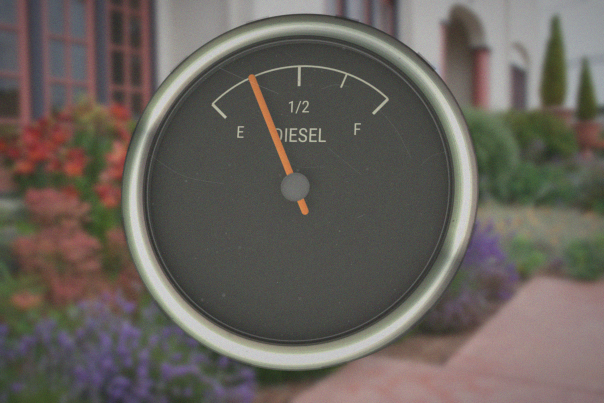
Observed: 0.25
